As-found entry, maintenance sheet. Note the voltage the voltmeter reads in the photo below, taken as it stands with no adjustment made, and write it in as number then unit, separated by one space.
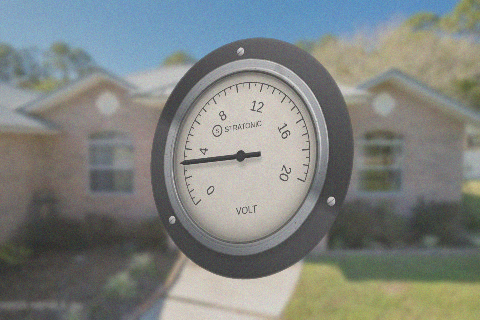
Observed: 3 V
